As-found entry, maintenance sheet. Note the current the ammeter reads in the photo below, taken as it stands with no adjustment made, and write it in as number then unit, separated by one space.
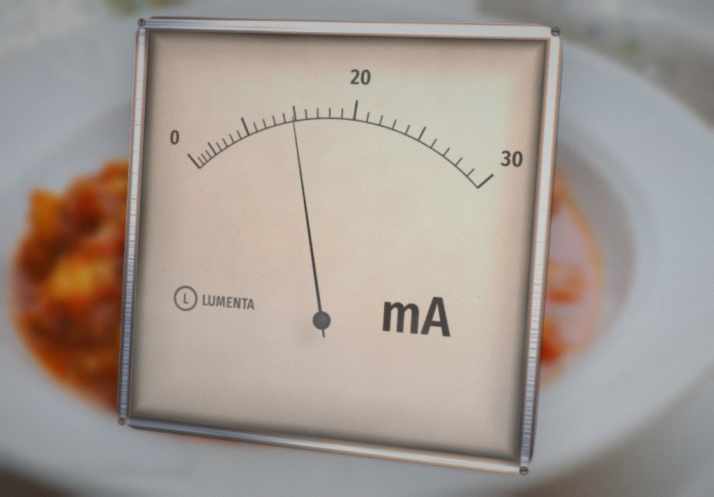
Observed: 15 mA
